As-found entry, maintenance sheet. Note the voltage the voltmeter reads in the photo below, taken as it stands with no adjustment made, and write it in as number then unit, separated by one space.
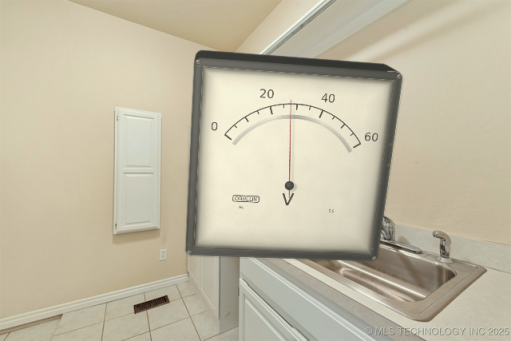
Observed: 27.5 V
